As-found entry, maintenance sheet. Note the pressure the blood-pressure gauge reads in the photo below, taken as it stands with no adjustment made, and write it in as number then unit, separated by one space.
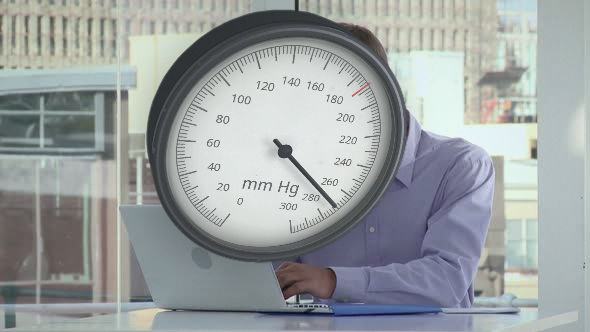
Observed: 270 mmHg
